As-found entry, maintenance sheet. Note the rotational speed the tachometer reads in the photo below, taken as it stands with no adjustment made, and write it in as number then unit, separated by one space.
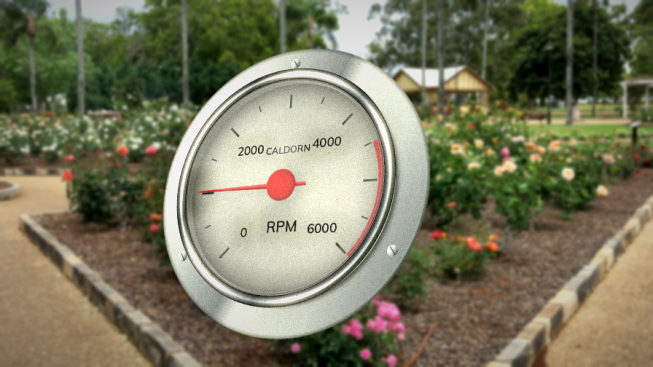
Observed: 1000 rpm
